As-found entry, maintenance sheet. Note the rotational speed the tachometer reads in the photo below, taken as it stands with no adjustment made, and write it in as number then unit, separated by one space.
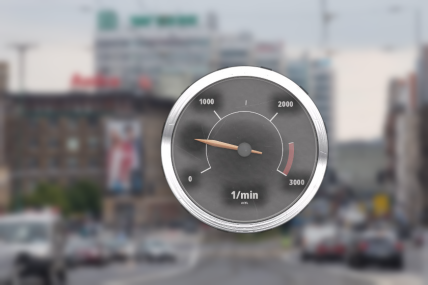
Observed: 500 rpm
